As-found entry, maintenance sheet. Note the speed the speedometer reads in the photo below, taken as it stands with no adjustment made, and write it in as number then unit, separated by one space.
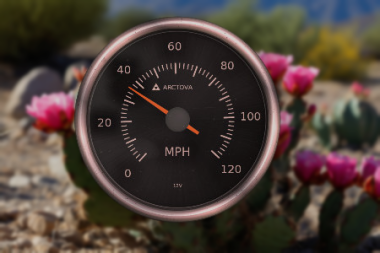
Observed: 36 mph
